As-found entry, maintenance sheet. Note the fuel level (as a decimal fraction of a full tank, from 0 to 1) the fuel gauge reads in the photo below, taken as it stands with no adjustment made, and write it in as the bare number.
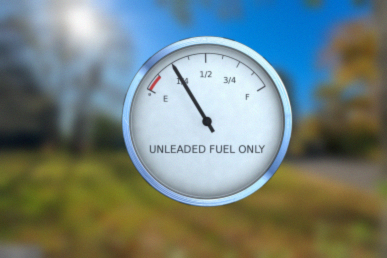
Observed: 0.25
